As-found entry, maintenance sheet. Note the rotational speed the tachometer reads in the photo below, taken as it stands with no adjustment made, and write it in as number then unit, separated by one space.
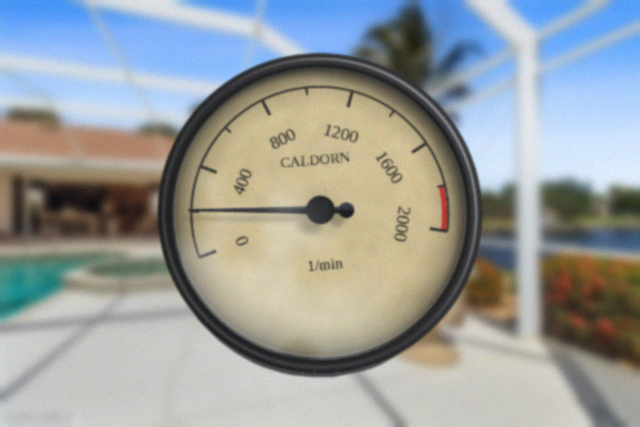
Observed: 200 rpm
